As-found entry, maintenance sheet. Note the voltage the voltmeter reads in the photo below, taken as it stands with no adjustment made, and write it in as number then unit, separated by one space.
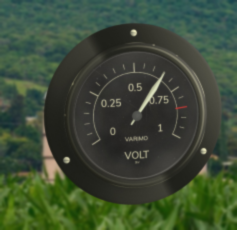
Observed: 0.65 V
